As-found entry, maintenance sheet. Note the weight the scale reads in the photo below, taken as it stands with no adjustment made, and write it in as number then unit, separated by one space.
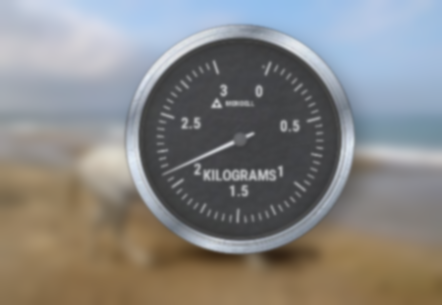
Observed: 2.1 kg
